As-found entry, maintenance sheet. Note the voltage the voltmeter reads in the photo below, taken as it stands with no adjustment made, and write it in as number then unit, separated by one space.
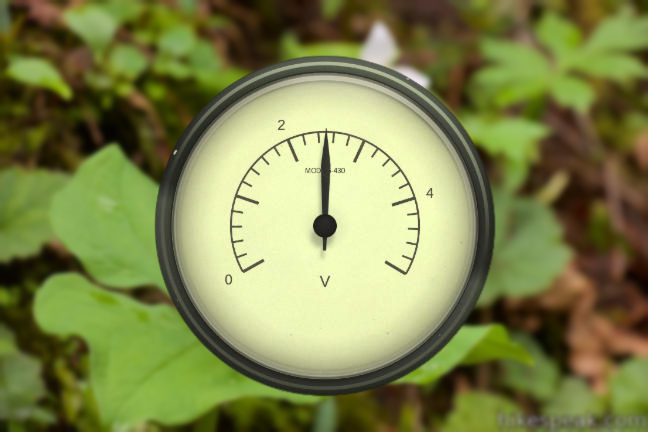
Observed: 2.5 V
